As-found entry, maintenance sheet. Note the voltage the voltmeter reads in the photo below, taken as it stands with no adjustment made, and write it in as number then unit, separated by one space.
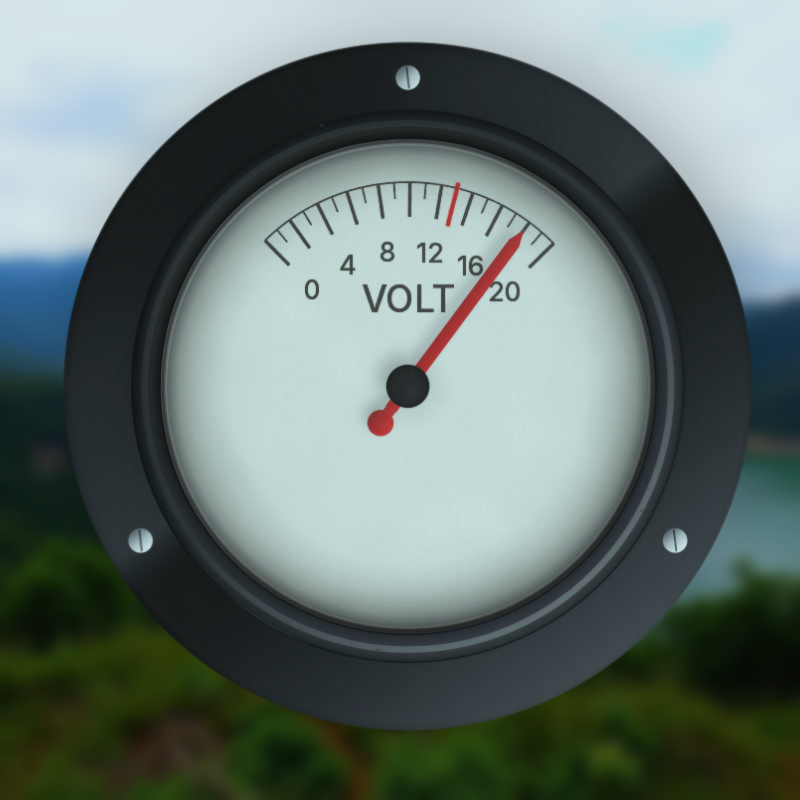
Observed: 18 V
